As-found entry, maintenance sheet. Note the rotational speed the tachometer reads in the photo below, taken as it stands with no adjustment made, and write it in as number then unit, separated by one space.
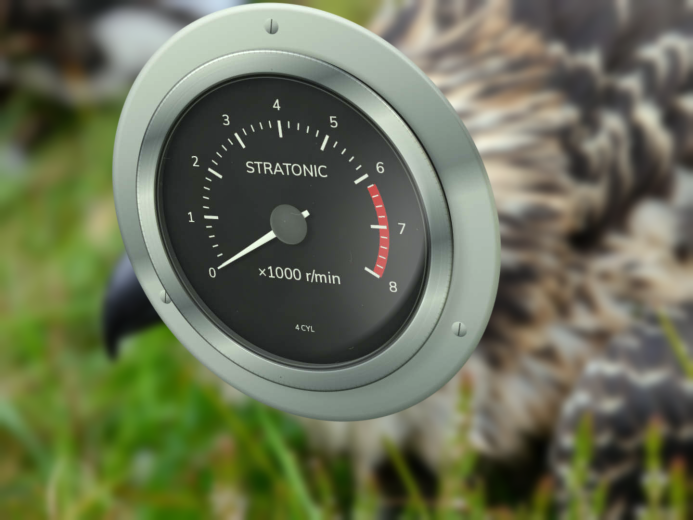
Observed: 0 rpm
